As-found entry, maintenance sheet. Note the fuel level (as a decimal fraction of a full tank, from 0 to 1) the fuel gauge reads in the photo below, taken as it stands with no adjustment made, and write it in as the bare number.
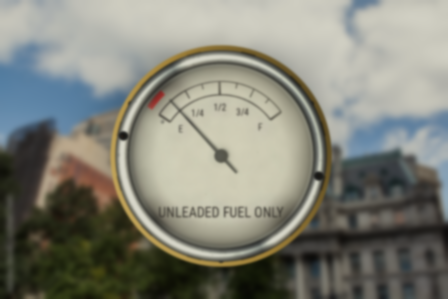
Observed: 0.125
